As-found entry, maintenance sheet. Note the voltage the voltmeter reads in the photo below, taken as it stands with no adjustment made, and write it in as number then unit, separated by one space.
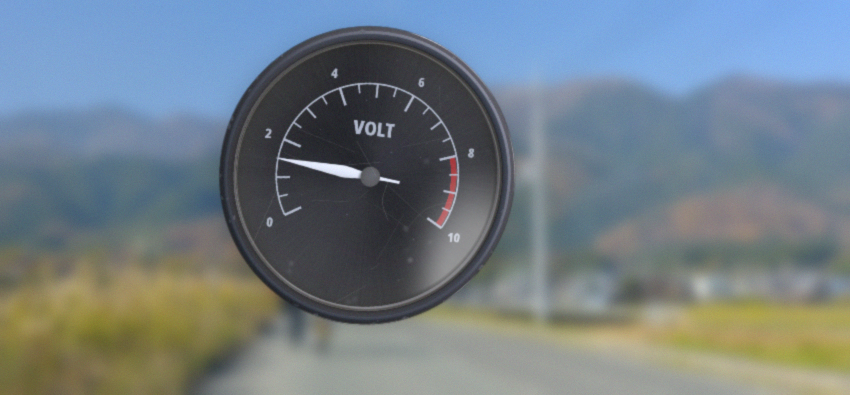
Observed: 1.5 V
